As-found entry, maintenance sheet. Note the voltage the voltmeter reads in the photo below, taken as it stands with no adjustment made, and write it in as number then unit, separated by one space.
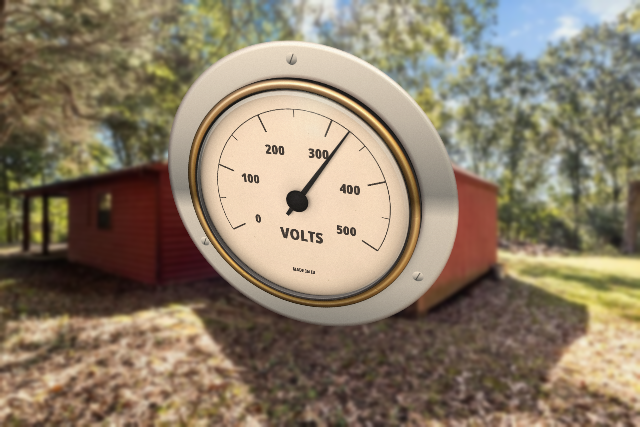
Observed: 325 V
